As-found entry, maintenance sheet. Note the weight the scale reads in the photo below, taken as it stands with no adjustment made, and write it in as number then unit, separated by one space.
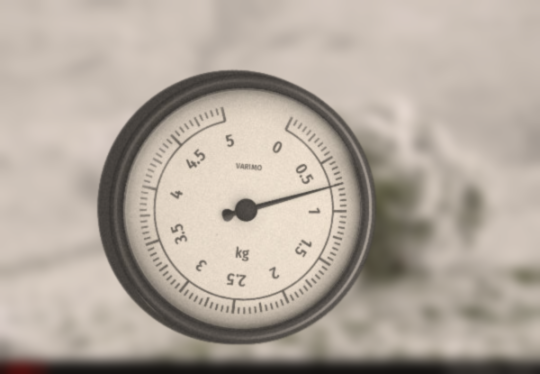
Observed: 0.75 kg
